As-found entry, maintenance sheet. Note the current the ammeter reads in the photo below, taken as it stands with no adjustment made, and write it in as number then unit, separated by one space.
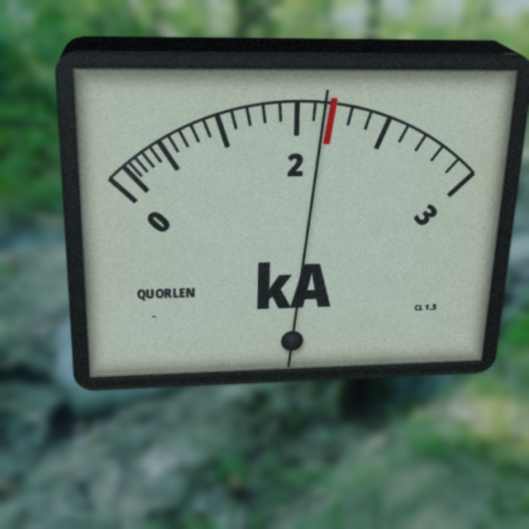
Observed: 2.15 kA
